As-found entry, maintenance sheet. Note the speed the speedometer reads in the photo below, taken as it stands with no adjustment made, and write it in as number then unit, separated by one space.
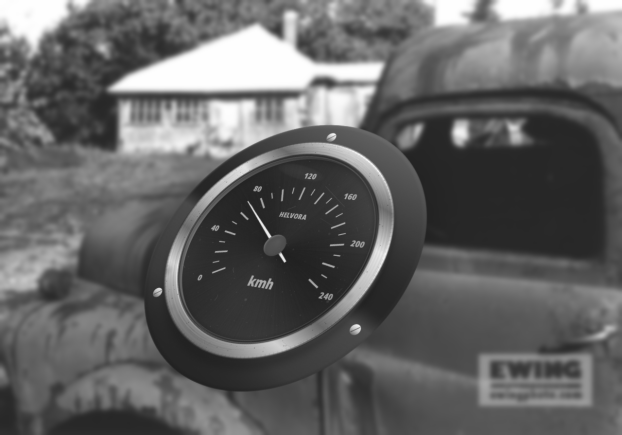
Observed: 70 km/h
